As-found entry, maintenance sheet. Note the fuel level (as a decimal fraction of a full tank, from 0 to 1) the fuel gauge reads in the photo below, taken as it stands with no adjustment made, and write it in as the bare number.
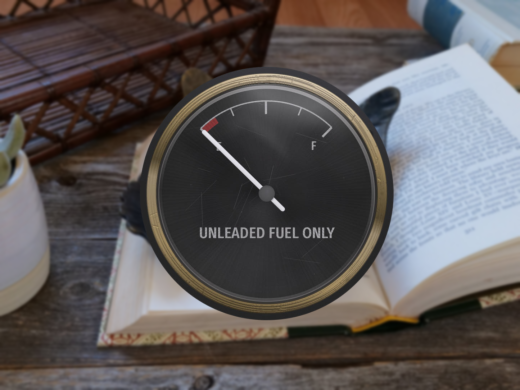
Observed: 0
